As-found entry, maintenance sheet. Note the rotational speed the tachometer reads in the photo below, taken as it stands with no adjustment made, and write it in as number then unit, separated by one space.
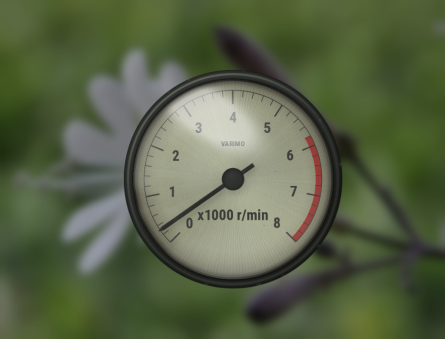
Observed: 300 rpm
